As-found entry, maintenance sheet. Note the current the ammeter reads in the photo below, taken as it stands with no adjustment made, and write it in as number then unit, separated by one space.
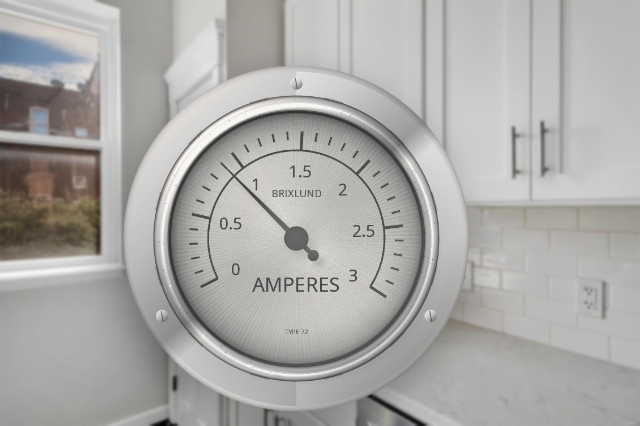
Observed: 0.9 A
